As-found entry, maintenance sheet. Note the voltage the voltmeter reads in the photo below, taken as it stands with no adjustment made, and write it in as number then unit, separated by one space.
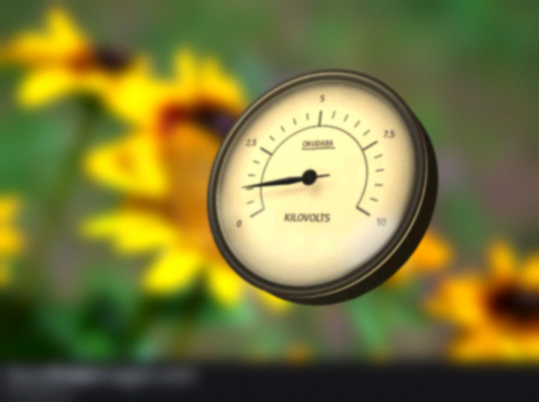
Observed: 1 kV
